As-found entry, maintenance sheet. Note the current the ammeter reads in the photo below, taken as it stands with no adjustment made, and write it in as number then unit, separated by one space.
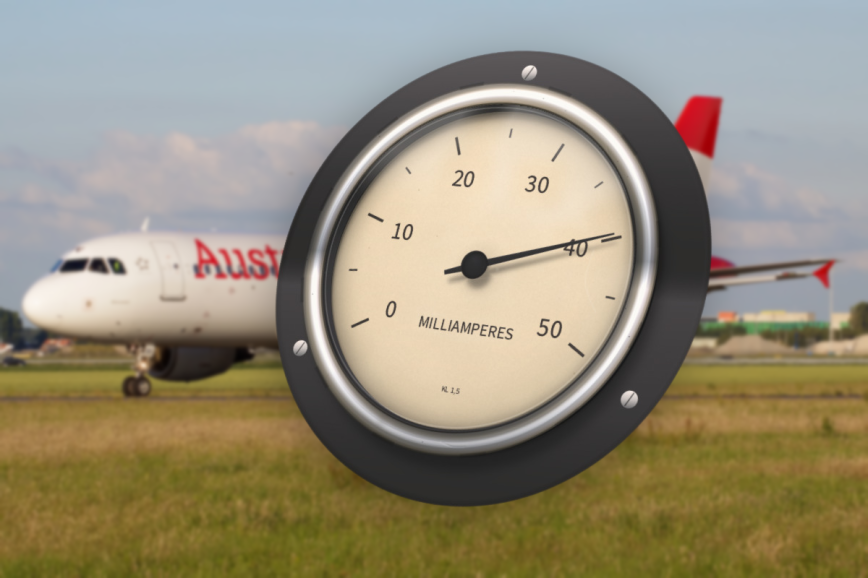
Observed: 40 mA
